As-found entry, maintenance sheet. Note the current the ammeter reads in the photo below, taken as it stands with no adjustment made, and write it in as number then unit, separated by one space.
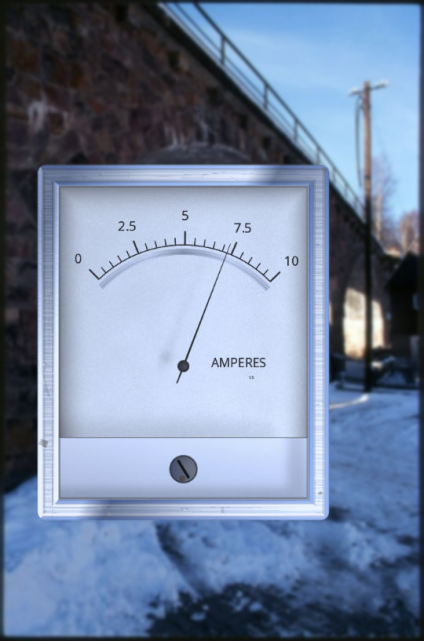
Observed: 7.25 A
